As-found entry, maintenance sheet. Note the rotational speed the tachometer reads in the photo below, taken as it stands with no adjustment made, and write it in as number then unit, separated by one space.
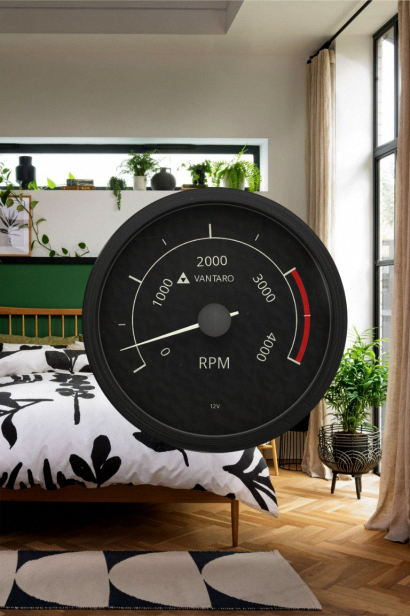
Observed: 250 rpm
